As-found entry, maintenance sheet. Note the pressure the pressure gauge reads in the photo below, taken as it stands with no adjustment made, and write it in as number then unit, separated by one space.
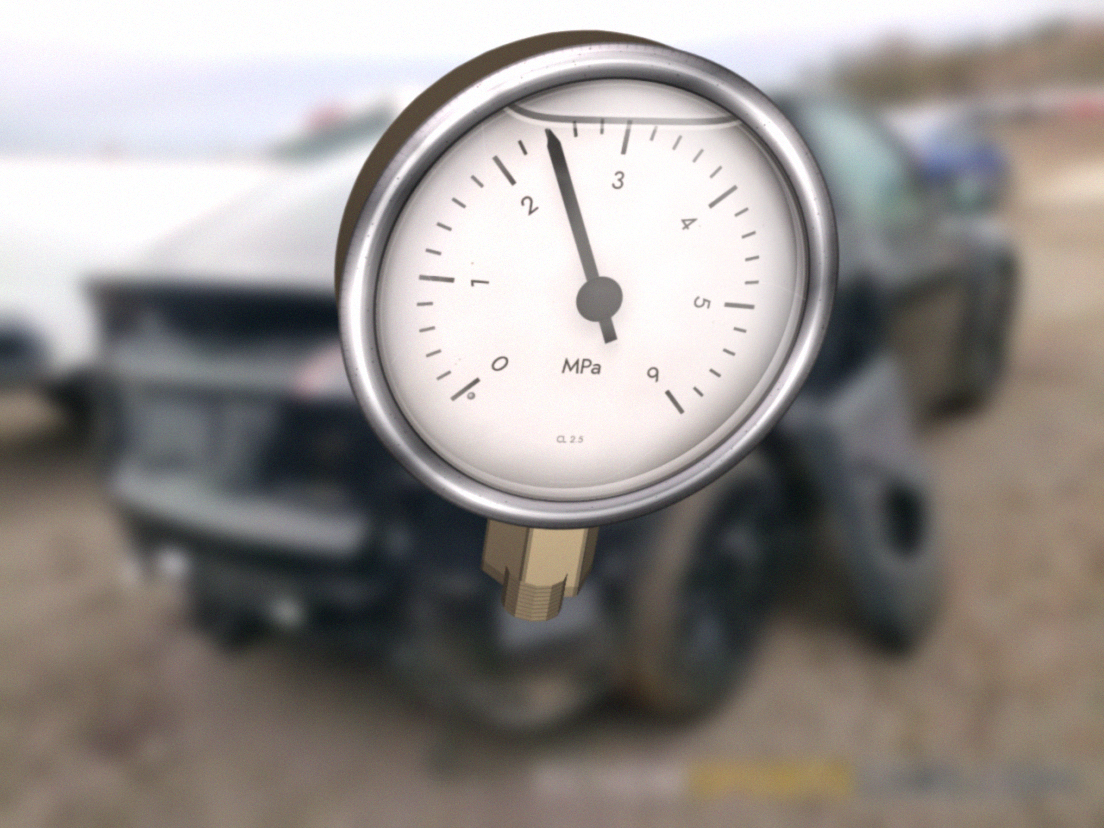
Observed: 2.4 MPa
